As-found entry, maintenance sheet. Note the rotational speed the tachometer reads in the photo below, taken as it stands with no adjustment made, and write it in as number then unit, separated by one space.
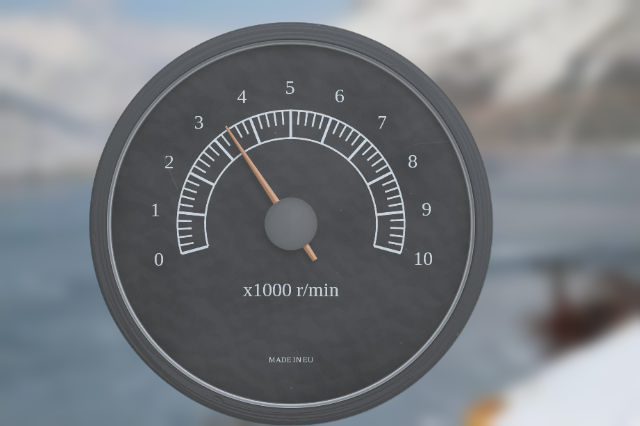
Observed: 3400 rpm
